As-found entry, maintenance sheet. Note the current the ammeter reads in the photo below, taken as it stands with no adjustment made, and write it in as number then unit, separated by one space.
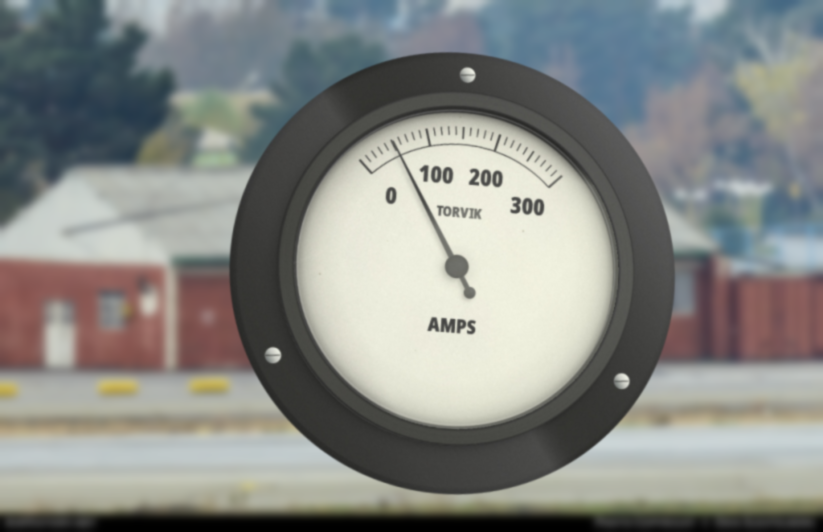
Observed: 50 A
